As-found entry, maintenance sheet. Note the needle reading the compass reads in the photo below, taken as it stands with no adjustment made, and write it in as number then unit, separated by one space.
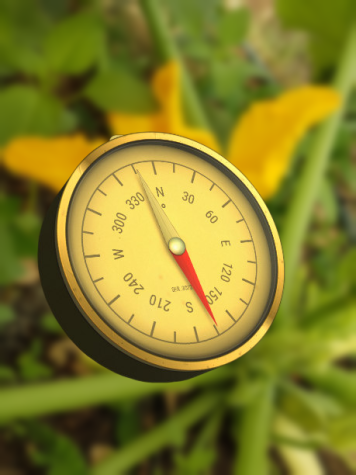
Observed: 165 °
